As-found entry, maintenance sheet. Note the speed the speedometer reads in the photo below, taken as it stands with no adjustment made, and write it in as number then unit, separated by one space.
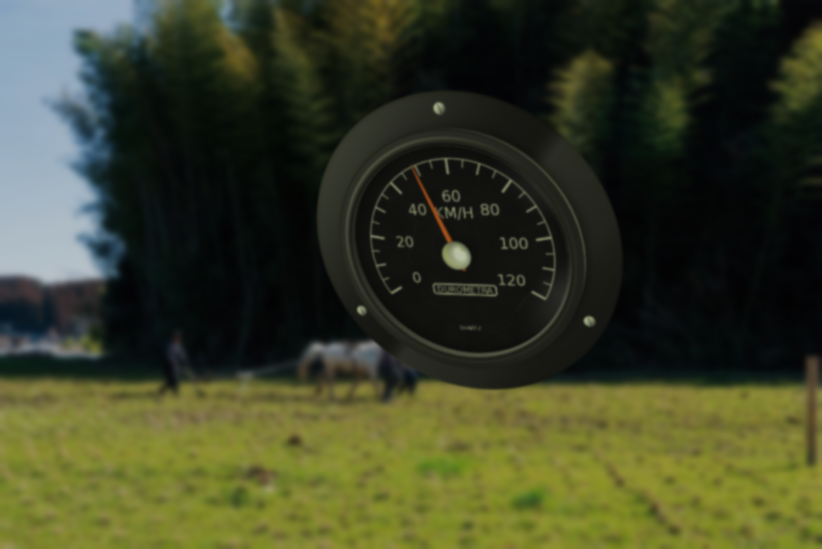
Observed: 50 km/h
